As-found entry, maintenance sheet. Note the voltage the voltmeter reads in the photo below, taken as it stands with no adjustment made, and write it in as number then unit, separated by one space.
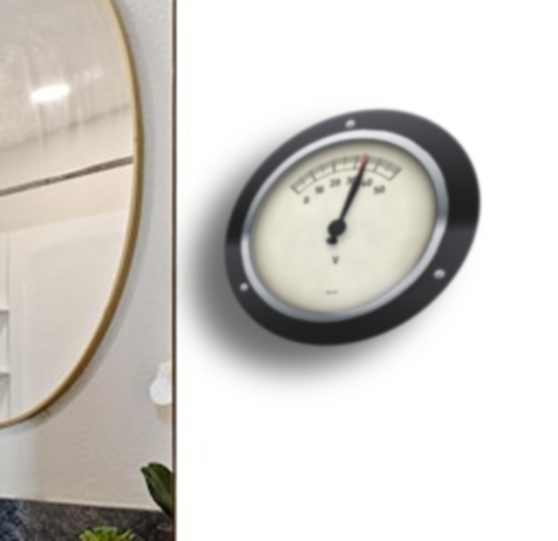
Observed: 35 V
